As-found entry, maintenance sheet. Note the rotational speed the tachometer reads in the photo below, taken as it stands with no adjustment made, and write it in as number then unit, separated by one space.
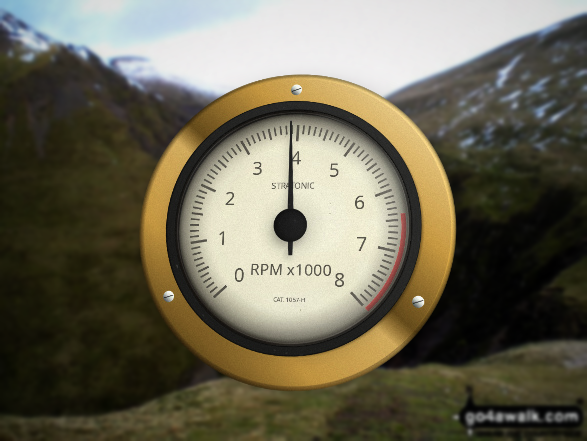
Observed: 3900 rpm
